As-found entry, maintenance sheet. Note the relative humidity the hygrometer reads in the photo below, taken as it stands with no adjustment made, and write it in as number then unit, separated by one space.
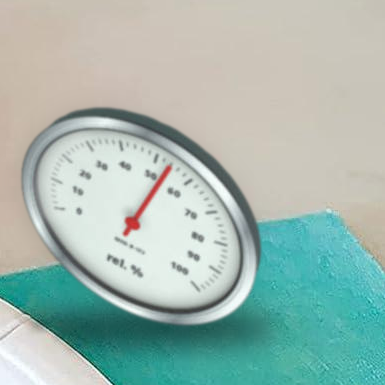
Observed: 54 %
